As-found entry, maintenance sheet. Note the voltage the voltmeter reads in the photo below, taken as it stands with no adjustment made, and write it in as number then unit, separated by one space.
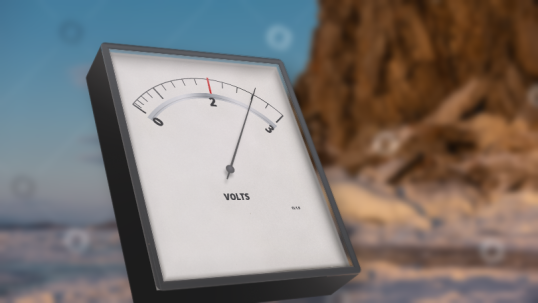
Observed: 2.6 V
